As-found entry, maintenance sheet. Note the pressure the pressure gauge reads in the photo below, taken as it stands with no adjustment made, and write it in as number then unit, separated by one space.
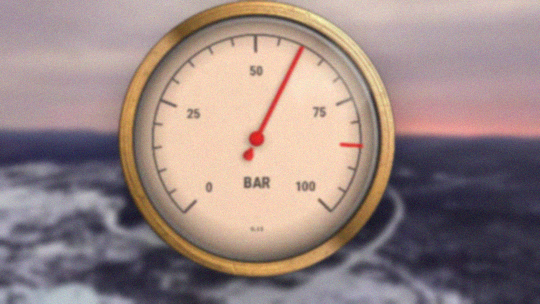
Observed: 60 bar
